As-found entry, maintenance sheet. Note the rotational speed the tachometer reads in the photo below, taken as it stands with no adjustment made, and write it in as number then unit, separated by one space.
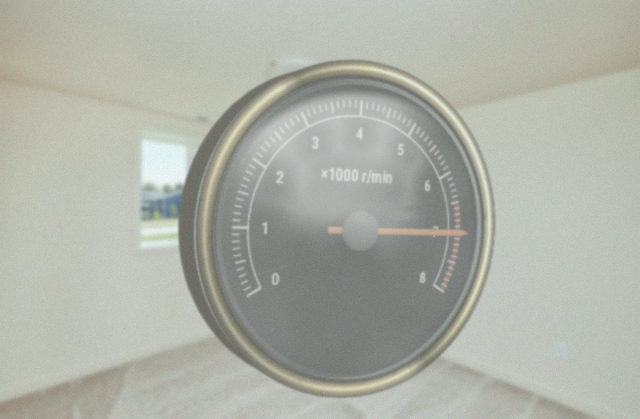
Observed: 7000 rpm
